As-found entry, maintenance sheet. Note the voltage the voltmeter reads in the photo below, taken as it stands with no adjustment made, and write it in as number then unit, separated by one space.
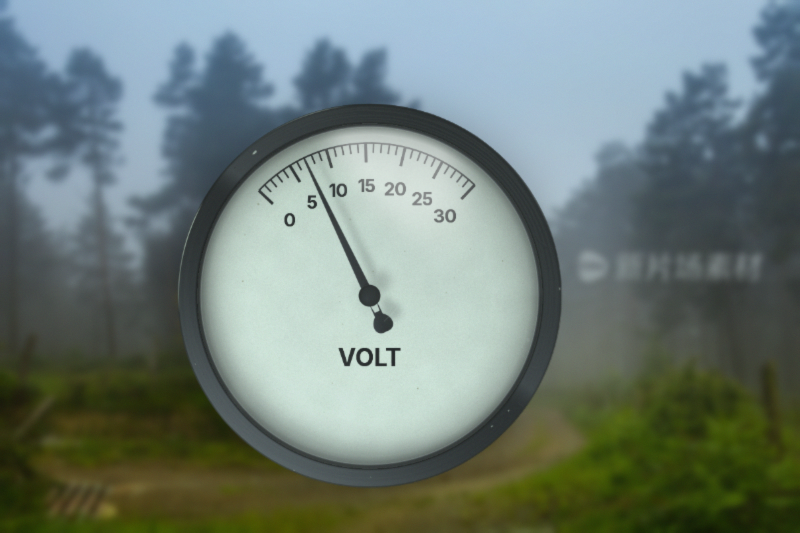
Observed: 7 V
